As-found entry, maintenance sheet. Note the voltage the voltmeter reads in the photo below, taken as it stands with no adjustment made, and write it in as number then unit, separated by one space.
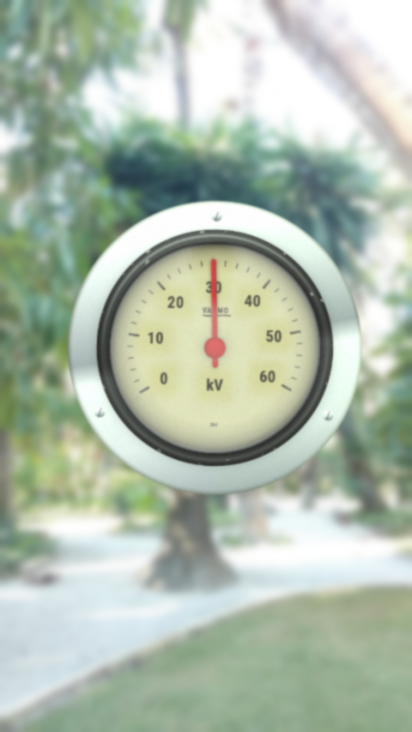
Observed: 30 kV
